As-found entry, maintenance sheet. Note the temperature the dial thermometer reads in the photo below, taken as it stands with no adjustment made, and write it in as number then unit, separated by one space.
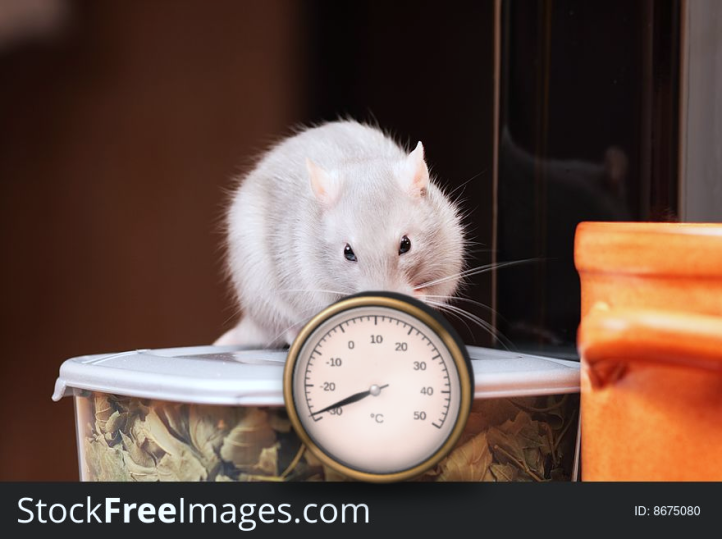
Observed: -28 °C
